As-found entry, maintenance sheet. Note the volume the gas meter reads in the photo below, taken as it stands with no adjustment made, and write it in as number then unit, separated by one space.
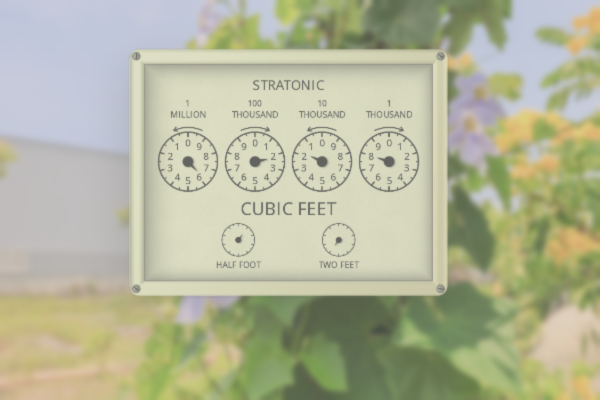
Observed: 621800 ft³
